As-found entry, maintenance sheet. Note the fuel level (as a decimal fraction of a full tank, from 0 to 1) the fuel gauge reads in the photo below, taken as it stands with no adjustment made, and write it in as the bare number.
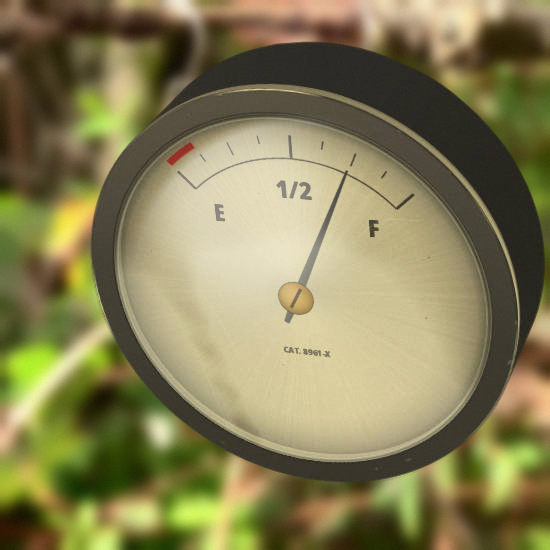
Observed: 0.75
